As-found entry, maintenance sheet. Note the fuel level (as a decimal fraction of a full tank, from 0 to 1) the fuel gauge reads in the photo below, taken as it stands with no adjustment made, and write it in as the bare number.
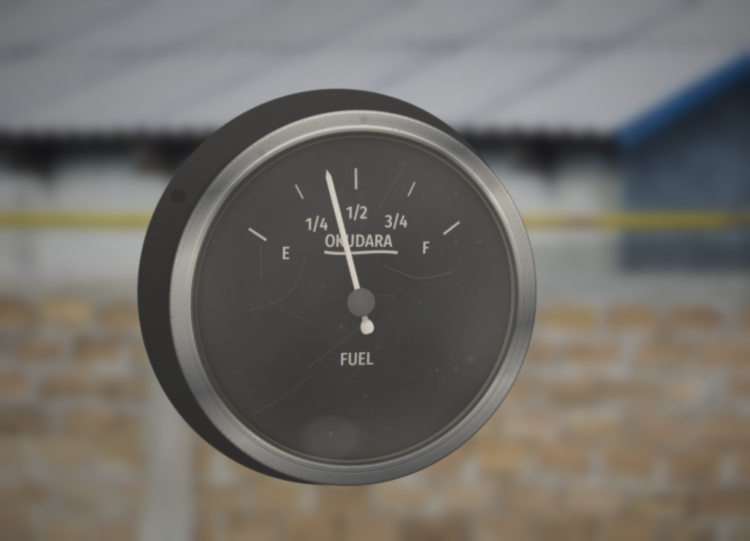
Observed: 0.375
